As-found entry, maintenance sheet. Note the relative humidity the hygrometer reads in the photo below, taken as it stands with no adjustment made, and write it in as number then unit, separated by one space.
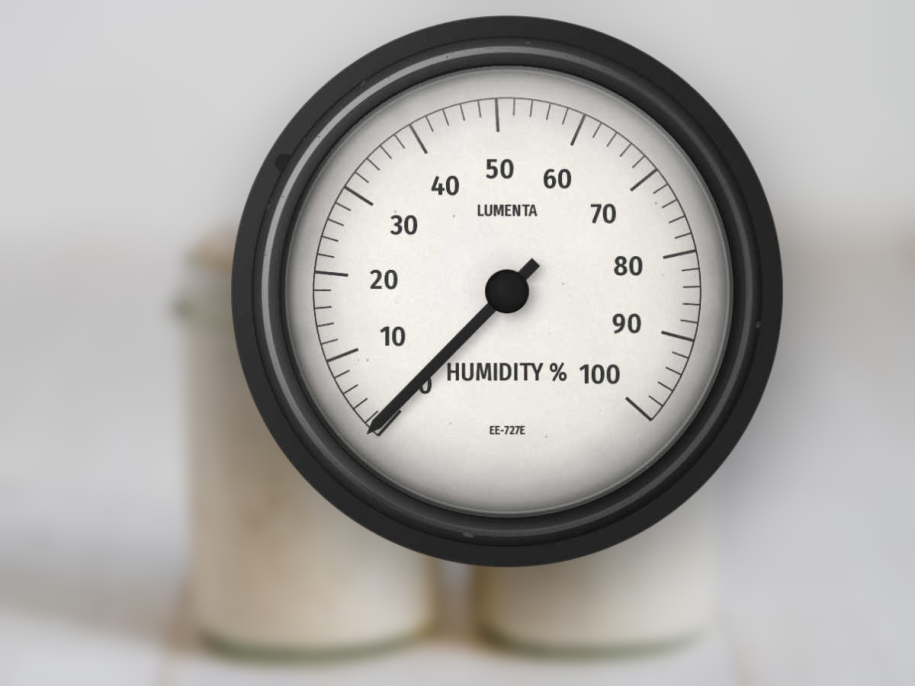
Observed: 1 %
